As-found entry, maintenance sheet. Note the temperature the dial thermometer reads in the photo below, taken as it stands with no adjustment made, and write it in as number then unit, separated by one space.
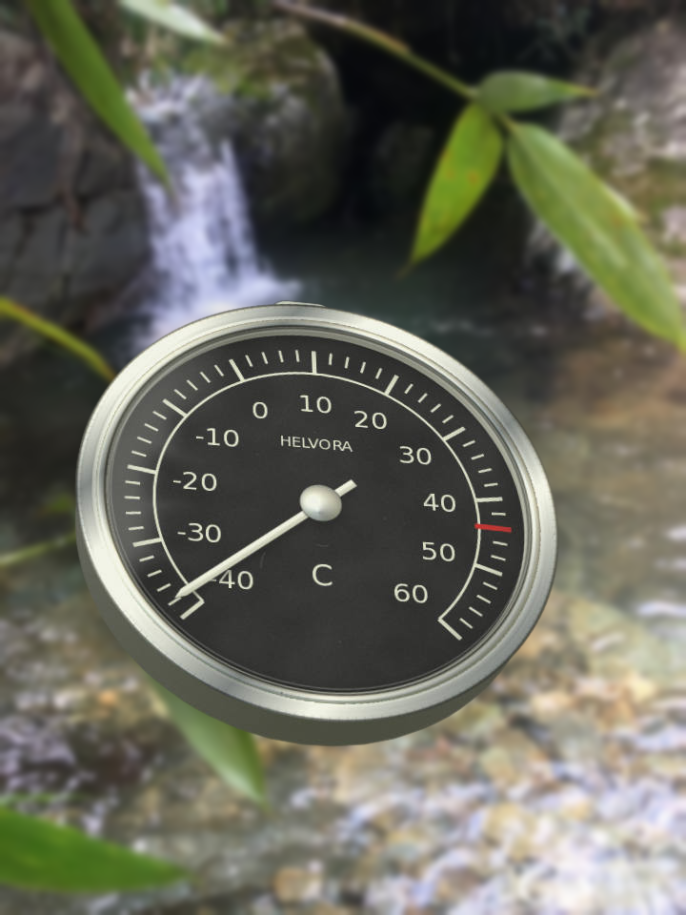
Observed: -38 °C
